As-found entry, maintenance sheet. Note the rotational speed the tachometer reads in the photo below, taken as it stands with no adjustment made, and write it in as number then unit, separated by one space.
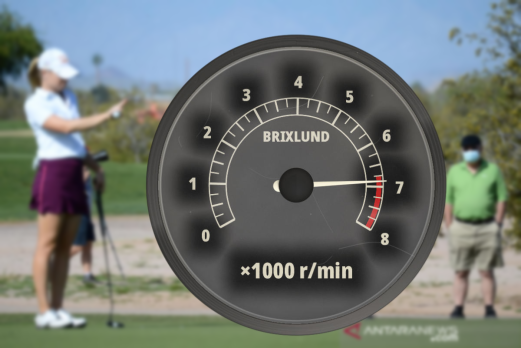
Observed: 6875 rpm
